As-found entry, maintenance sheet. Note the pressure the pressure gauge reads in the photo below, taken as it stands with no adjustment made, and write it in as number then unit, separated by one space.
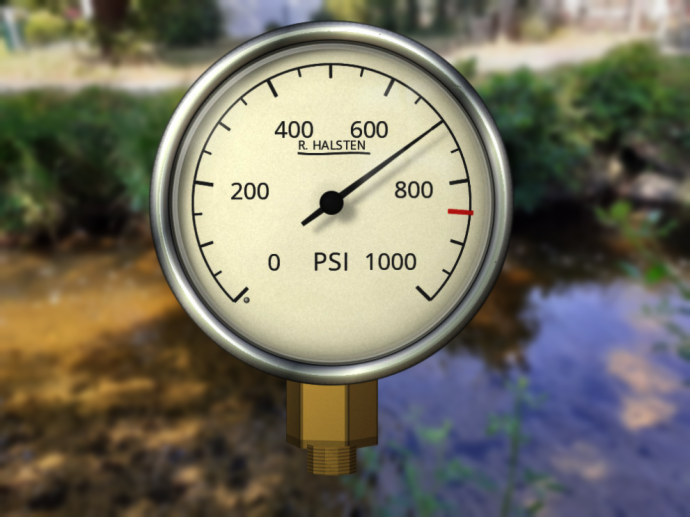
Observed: 700 psi
